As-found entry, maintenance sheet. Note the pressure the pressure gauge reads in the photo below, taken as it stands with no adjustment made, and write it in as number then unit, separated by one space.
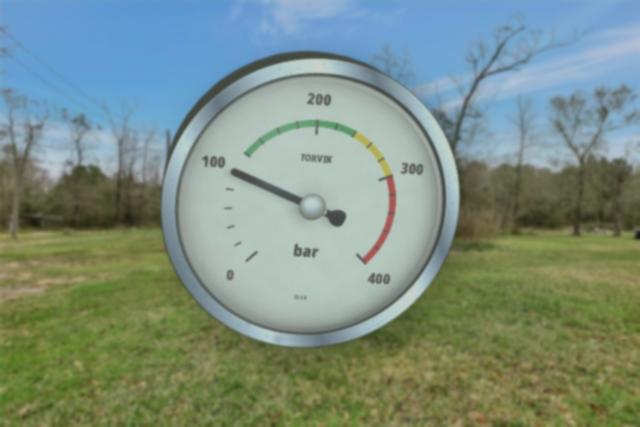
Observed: 100 bar
